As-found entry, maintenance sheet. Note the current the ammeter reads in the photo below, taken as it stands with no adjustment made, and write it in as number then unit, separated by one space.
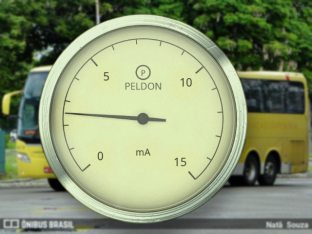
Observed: 2.5 mA
